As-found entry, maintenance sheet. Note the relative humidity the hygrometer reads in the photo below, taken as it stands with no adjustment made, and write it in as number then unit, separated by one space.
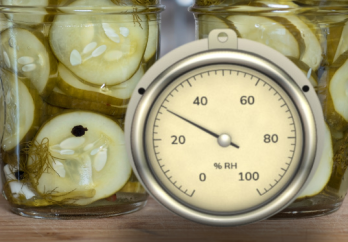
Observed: 30 %
